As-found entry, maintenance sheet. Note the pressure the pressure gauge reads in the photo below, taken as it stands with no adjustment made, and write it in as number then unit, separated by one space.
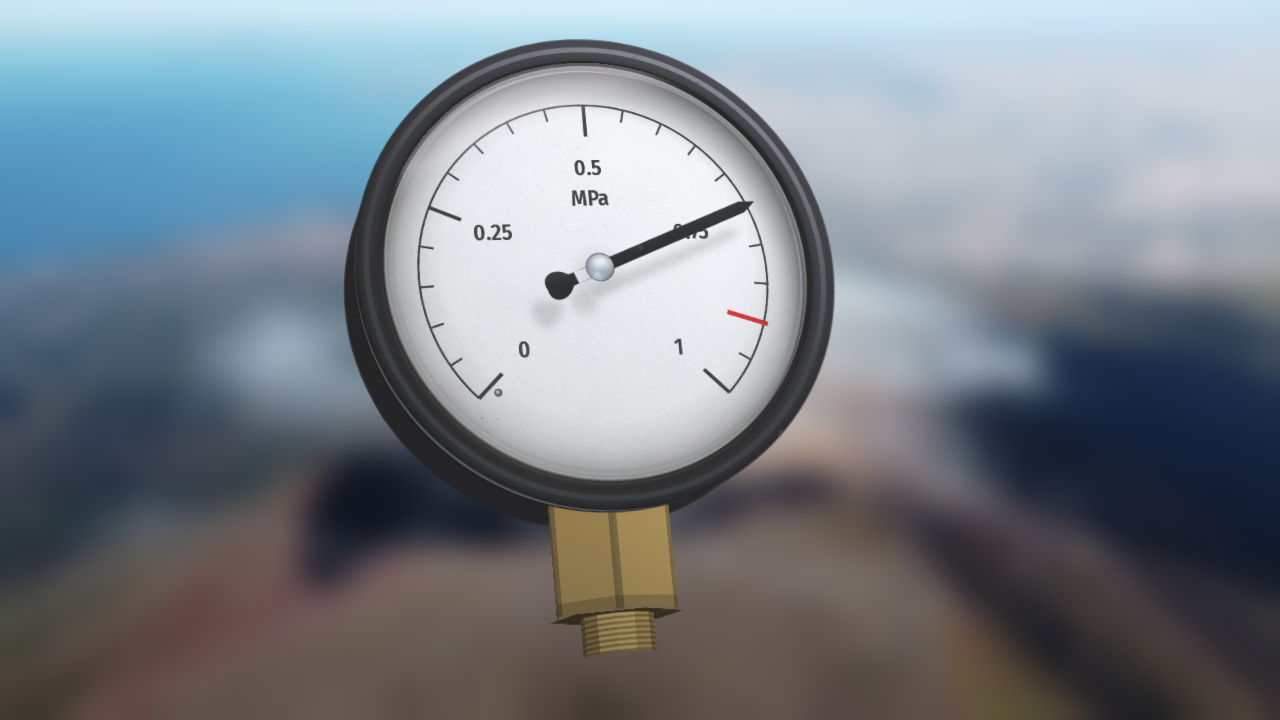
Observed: 0.75 MPa
